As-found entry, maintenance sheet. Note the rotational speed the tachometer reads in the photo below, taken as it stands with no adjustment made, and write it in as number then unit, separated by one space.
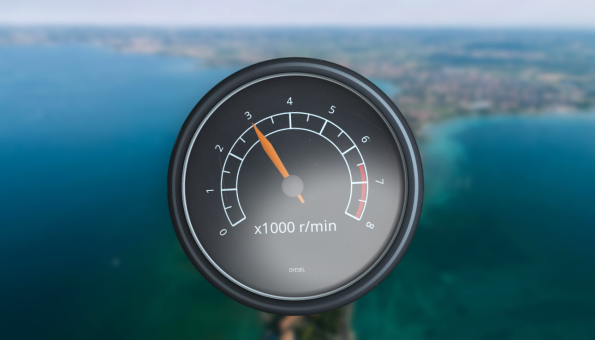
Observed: 3000 rpm
